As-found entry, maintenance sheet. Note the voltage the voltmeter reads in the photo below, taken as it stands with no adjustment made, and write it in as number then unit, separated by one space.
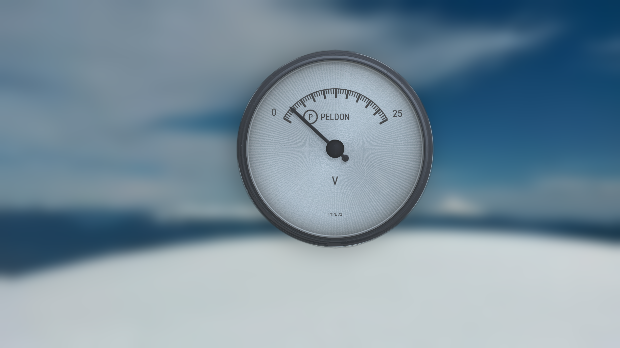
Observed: 2.5 V
